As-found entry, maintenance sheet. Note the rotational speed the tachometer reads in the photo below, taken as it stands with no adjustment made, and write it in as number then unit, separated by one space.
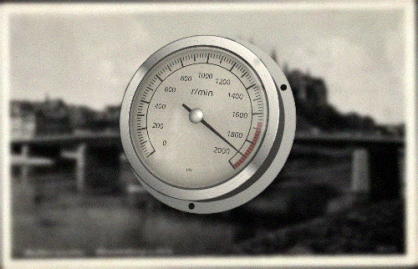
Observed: 1900 rpm
